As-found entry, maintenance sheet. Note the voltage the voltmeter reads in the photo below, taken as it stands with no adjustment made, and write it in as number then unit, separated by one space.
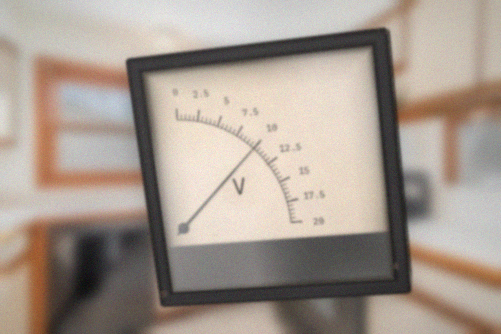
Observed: 10 V
